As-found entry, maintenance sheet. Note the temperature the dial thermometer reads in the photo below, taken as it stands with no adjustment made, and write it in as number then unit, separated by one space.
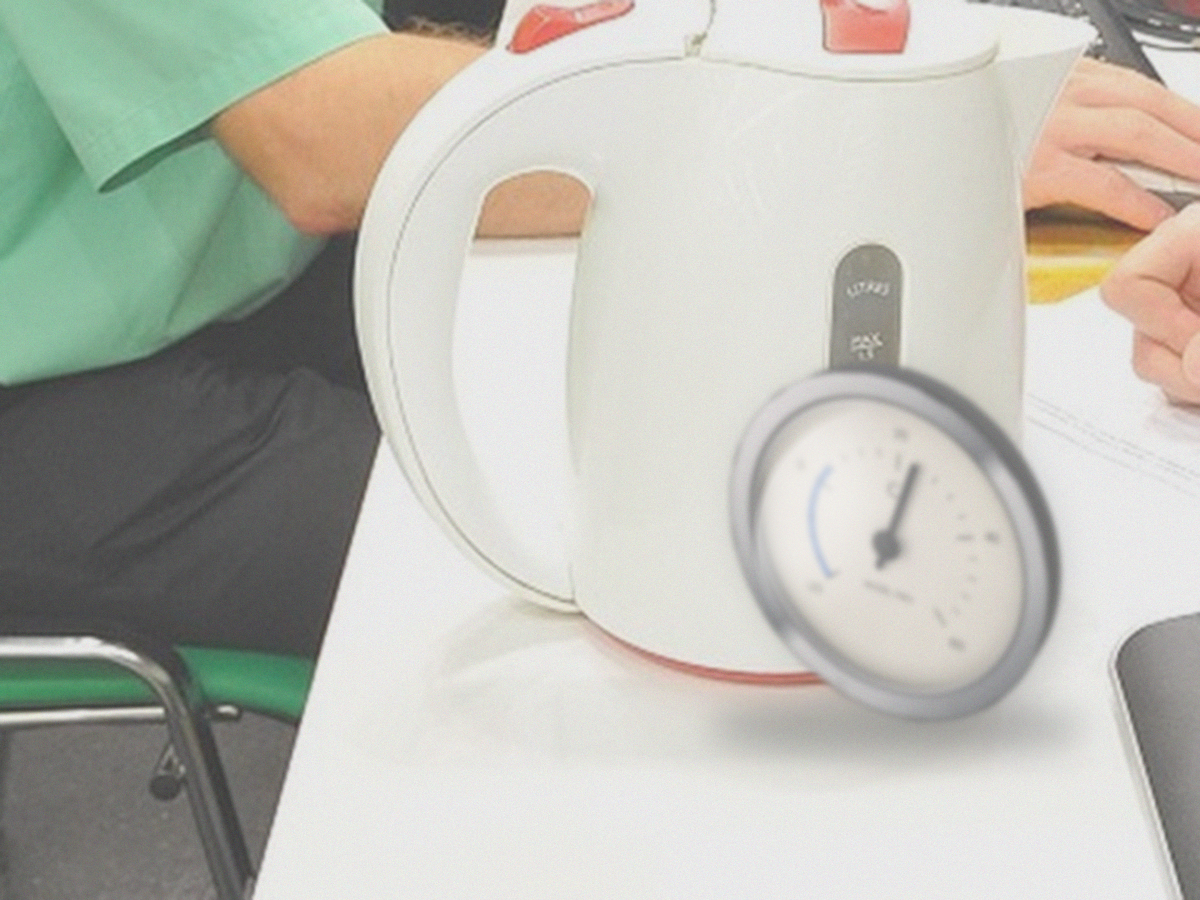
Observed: 24 °C
